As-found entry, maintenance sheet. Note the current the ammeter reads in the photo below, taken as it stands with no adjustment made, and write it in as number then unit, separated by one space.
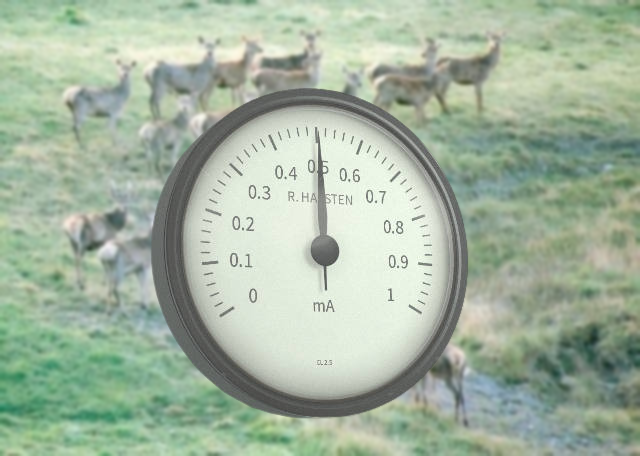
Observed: 0.5 mA
